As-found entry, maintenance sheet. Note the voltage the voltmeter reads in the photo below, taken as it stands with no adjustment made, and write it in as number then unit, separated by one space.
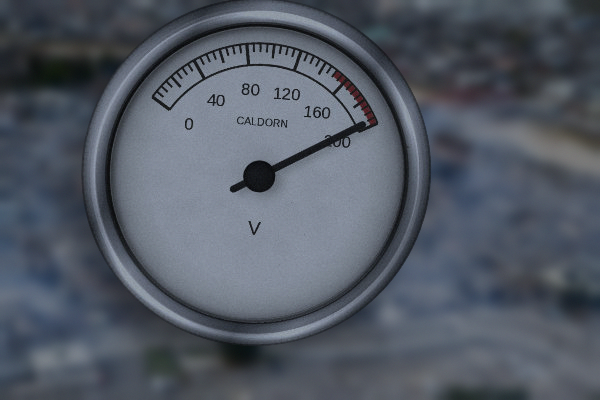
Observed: 195 V
